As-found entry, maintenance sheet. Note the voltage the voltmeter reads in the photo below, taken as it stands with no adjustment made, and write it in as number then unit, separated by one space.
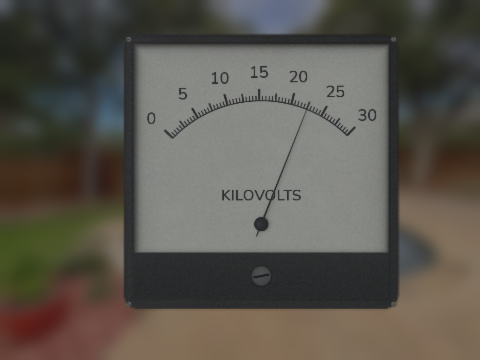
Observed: 22.5 kV
